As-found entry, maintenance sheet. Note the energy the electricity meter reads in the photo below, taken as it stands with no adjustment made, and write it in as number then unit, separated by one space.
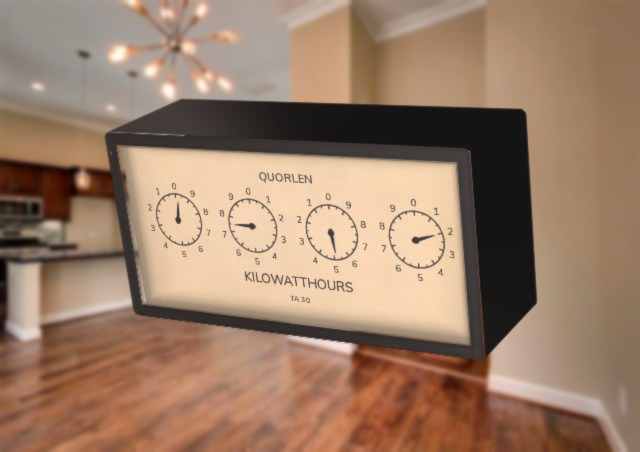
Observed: 9752 kWh
